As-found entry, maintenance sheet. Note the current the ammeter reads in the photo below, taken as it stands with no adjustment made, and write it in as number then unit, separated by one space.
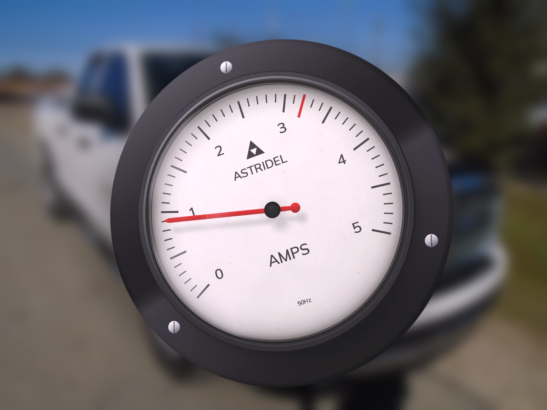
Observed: 0.9 A
